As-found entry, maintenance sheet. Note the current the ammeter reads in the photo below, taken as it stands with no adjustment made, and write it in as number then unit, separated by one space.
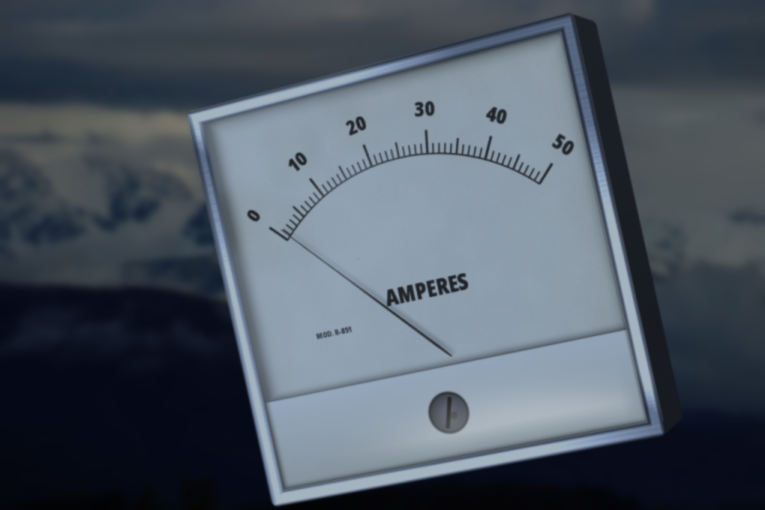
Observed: 1 A
